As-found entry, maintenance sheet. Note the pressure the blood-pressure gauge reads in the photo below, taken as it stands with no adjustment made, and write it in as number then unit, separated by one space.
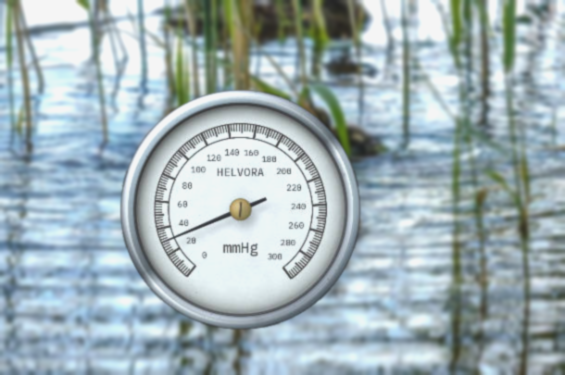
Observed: 30 mmHg
